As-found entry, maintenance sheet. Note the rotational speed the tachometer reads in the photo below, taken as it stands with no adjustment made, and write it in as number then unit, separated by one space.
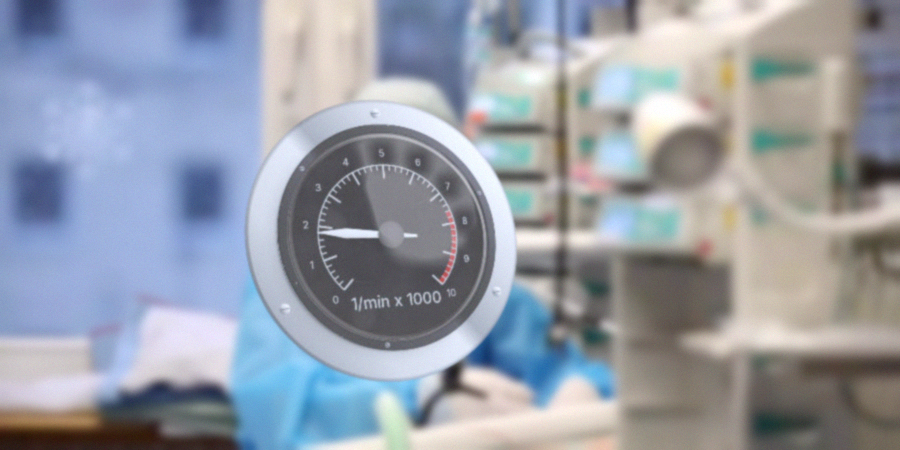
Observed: 1800 rpm
